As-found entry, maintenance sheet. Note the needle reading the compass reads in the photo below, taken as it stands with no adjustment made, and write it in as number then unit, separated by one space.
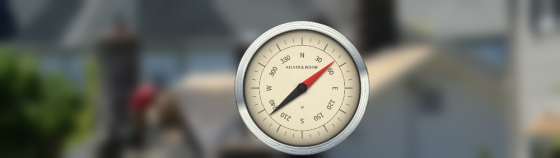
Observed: 50 °
